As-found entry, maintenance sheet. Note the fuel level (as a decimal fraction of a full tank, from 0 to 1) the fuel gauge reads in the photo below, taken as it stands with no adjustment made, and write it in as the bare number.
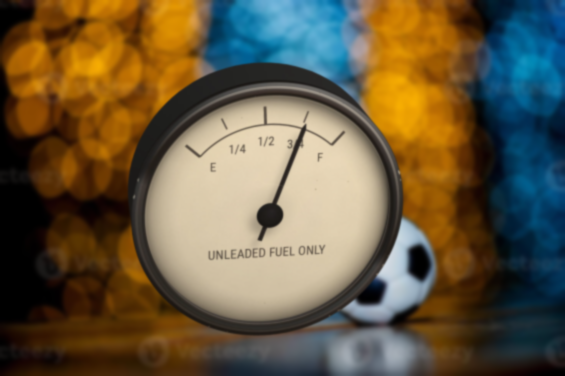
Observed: 0.75
